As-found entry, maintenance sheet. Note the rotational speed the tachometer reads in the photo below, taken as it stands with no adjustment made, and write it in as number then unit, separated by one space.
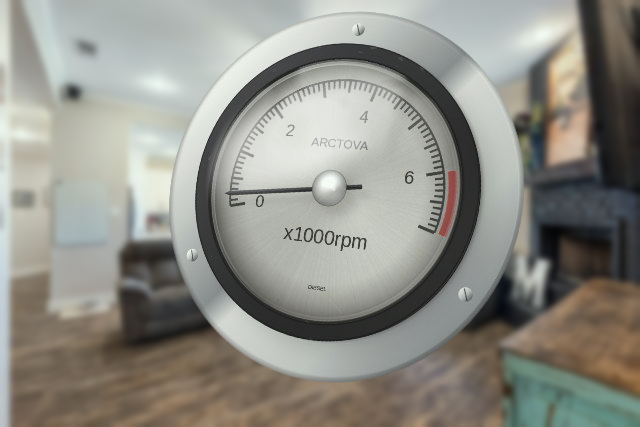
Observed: 200 rpm
